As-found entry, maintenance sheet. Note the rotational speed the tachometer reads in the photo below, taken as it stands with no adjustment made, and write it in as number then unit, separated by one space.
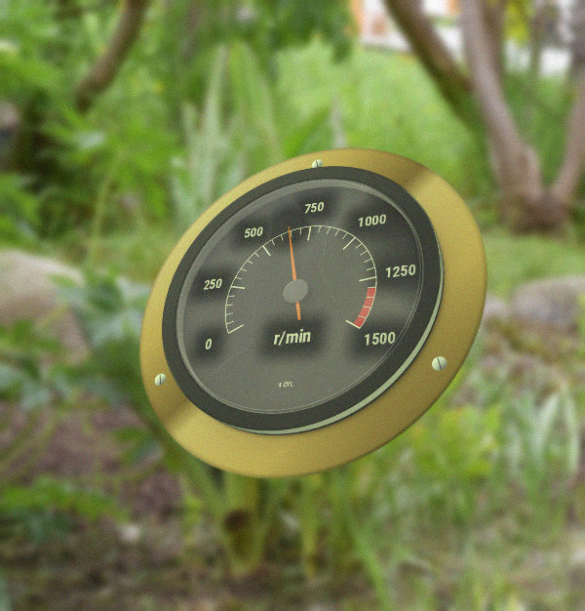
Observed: 650 rpm
